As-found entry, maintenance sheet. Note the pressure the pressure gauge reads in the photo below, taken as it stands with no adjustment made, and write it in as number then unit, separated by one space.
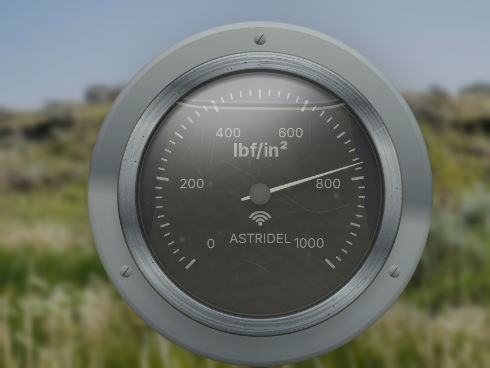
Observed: 770 psi
